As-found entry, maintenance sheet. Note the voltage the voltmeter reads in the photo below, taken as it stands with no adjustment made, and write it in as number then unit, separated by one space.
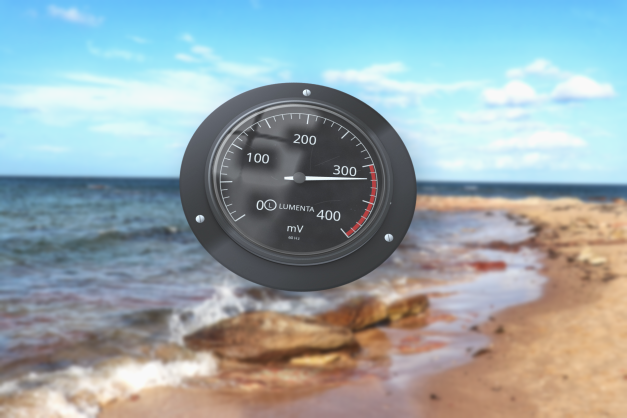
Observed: 320 mV
